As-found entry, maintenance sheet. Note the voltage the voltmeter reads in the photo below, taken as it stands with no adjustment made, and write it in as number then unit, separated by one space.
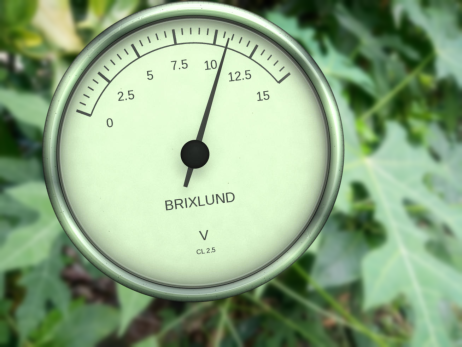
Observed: 10.75 V
